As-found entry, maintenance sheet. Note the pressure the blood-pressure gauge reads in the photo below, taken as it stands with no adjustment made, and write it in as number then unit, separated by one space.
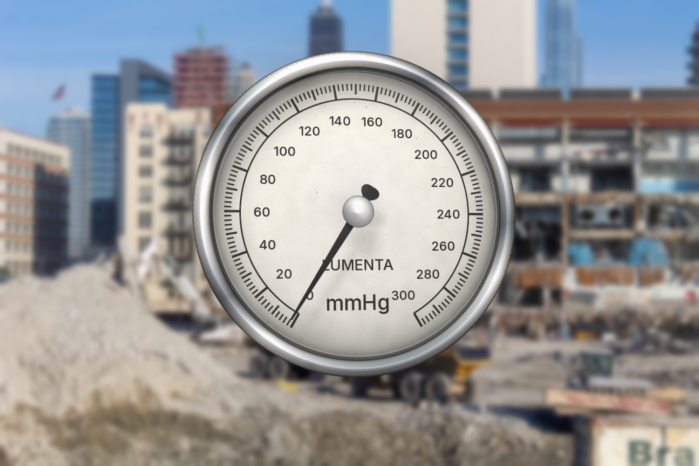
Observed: 2 mmHg
